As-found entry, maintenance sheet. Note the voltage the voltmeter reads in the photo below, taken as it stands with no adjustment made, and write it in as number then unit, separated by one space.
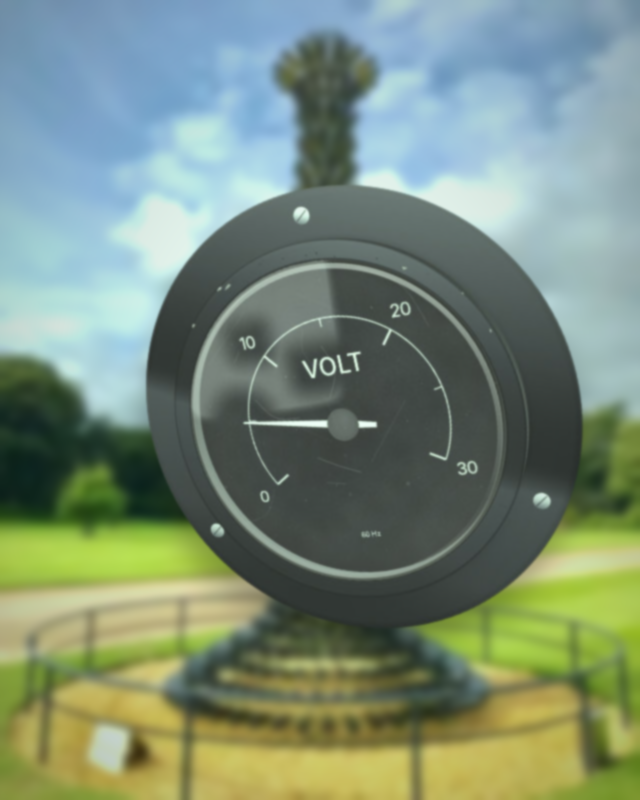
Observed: 5 V
